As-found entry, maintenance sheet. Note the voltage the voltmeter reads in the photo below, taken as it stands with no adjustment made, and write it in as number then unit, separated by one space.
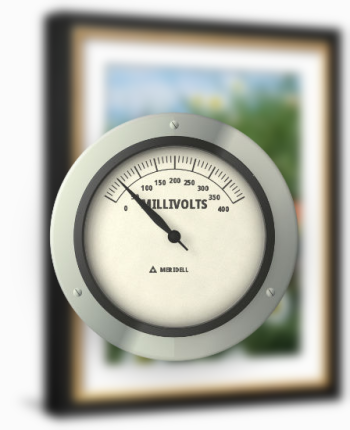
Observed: 50 mV
